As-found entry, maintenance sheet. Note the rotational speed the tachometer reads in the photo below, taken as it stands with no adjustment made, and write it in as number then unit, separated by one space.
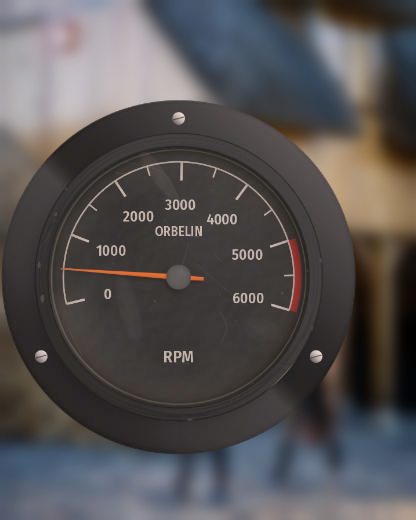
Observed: 500 rpm
